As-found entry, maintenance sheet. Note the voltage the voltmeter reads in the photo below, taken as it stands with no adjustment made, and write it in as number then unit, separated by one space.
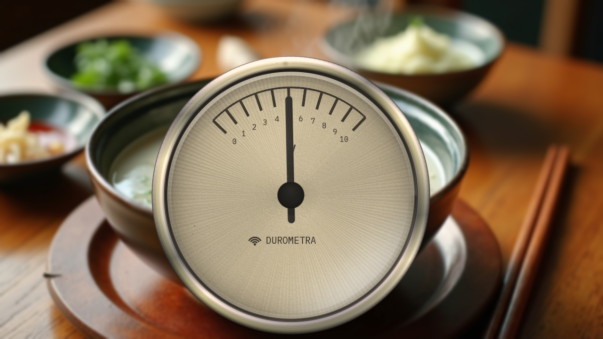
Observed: 5 V
